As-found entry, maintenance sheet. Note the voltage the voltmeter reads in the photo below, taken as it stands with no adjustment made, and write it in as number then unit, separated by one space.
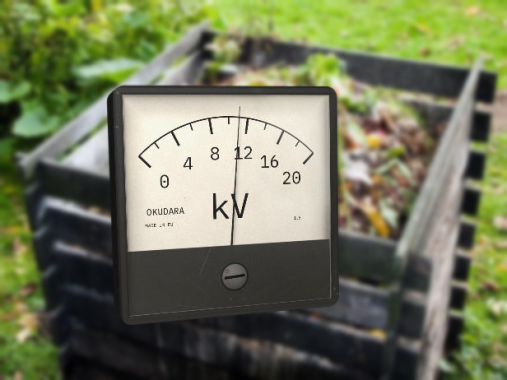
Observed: 11 kV
